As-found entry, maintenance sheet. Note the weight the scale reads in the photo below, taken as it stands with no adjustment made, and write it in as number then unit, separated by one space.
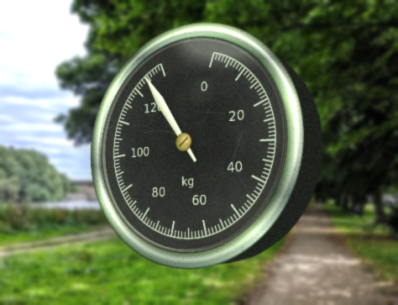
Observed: 125 kg
